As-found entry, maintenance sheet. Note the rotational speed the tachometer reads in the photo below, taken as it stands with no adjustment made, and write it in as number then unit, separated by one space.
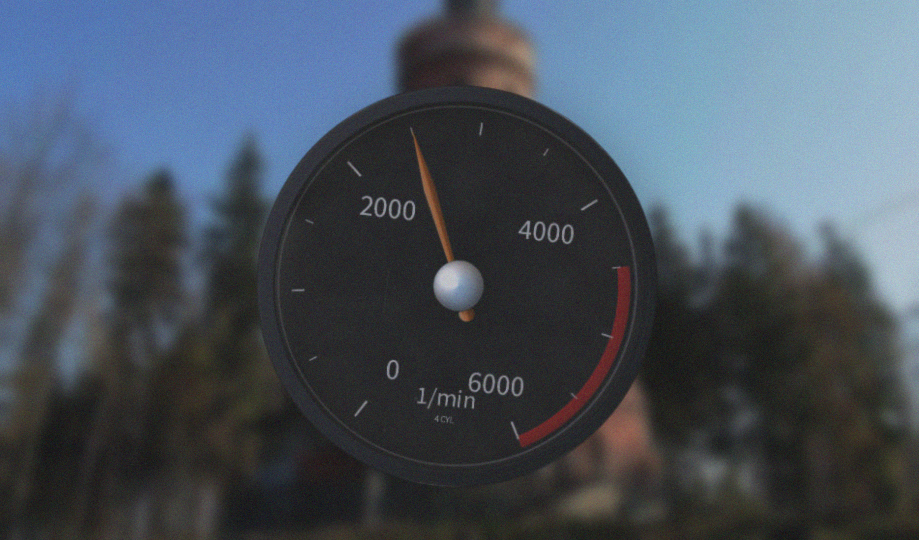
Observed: 2500 rpm
